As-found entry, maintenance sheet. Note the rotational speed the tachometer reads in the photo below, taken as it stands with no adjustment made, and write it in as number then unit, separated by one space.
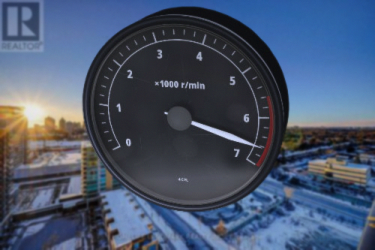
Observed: 6600 rpm
